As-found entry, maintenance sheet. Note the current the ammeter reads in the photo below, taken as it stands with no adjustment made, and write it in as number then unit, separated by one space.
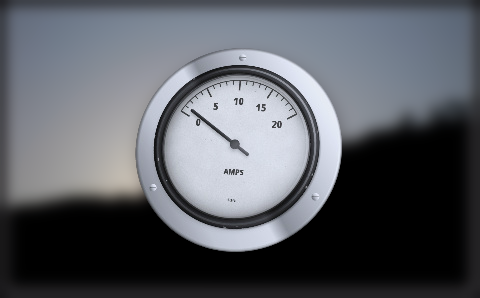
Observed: 1 A
